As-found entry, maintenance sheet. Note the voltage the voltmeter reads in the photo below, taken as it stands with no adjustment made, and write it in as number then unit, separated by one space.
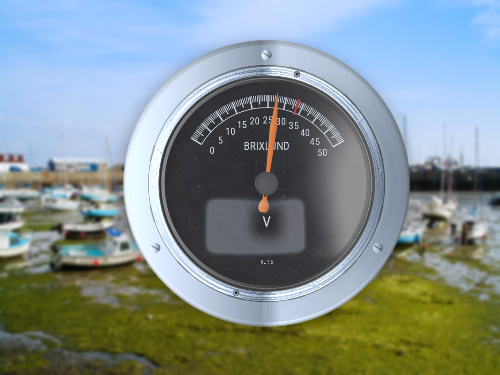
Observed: 27.5 V
